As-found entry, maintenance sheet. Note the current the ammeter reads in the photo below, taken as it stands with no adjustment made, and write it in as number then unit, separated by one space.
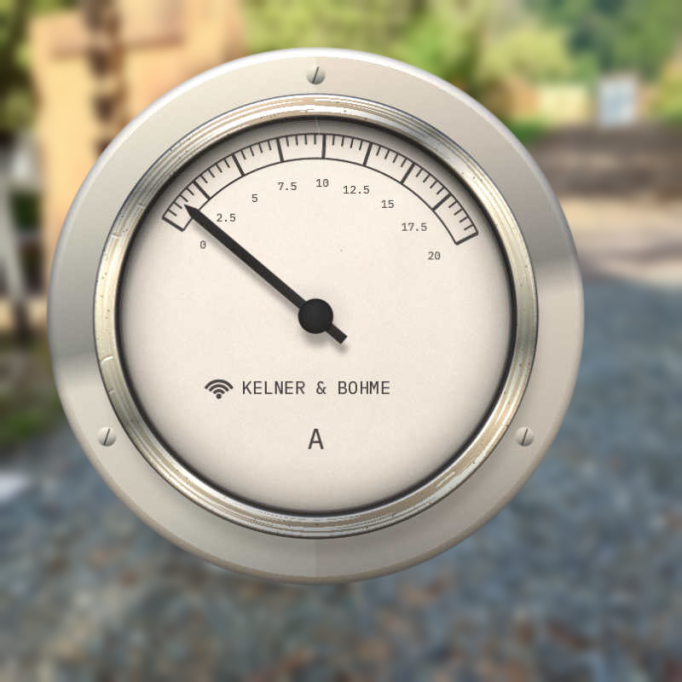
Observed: 1.25 A
